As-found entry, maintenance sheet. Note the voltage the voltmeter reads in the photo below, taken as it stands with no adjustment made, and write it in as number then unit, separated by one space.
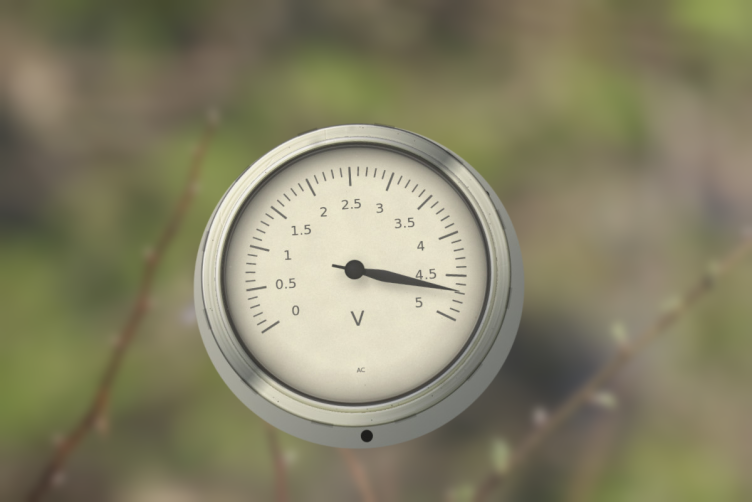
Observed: 4.7 V
